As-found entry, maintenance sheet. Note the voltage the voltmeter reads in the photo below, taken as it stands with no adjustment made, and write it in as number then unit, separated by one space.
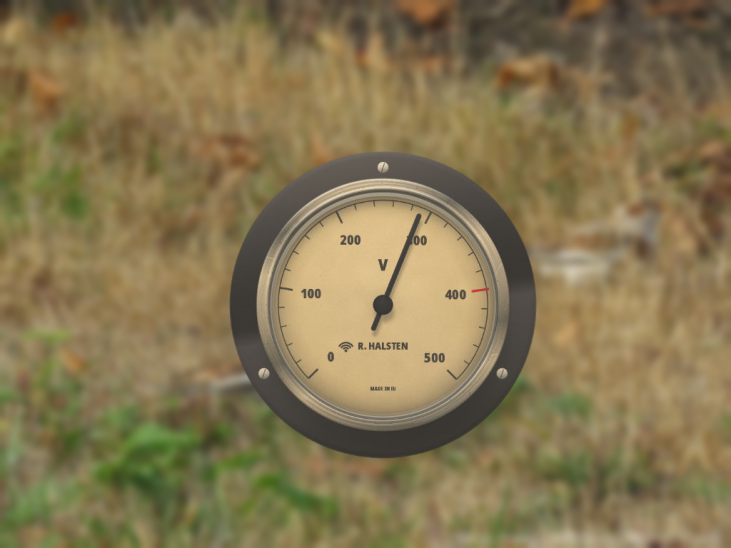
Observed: 290 V
